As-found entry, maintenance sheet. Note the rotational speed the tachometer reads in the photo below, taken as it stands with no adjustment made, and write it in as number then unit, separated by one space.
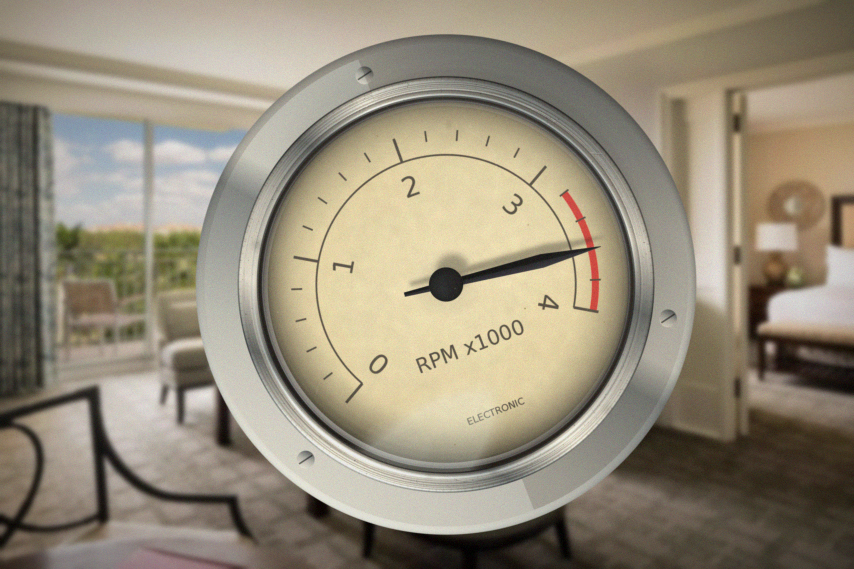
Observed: 3600 rpm
